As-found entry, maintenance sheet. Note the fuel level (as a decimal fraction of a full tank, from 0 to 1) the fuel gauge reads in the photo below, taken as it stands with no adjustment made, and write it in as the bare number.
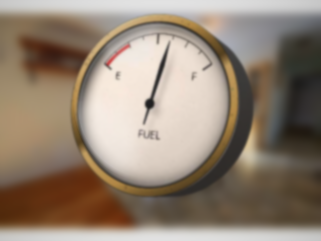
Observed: 0.625
